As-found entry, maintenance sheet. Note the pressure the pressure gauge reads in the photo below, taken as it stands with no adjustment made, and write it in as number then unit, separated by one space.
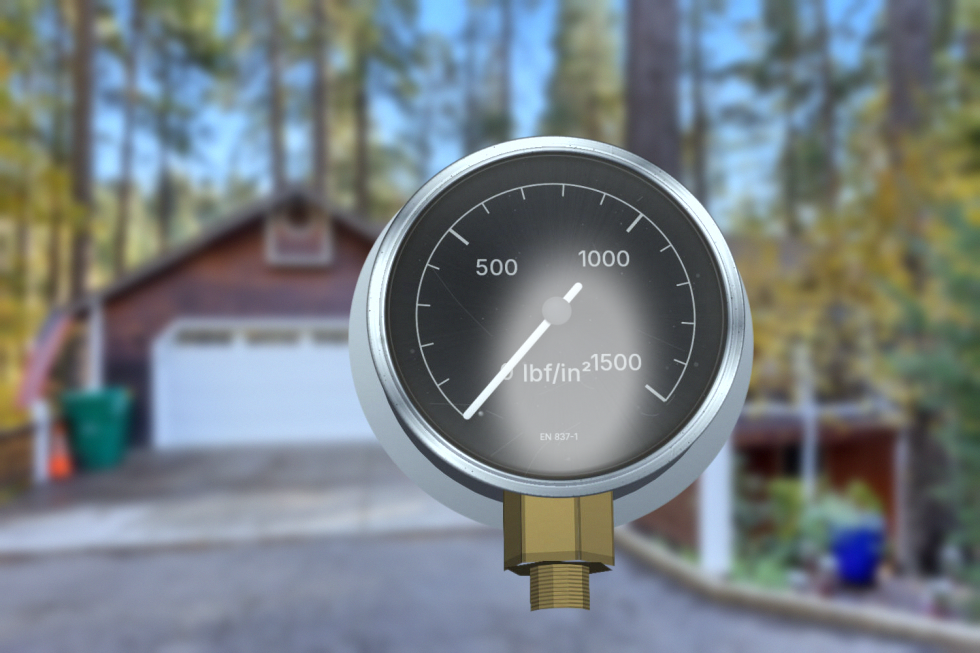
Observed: 0 psi
